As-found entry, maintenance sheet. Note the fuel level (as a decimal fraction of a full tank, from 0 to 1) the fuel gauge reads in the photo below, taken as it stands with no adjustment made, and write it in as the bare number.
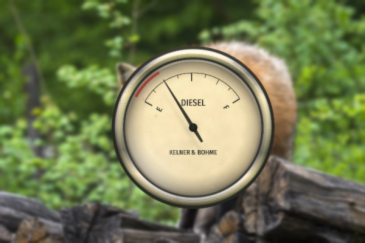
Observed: 0.25
